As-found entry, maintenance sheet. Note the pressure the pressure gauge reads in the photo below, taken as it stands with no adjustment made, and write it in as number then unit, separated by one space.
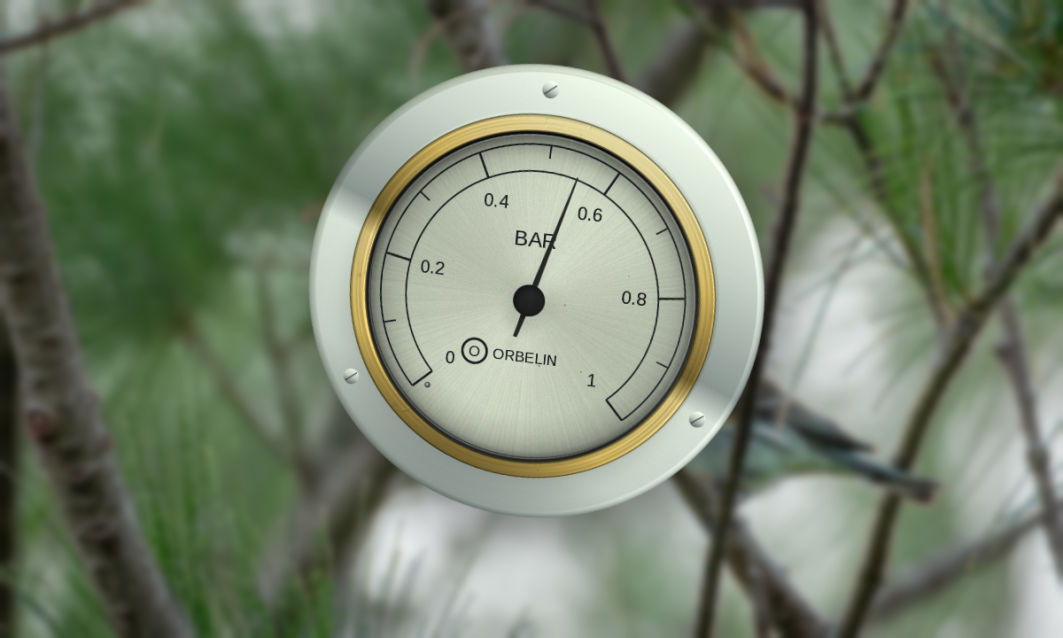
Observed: 0.55 bar
